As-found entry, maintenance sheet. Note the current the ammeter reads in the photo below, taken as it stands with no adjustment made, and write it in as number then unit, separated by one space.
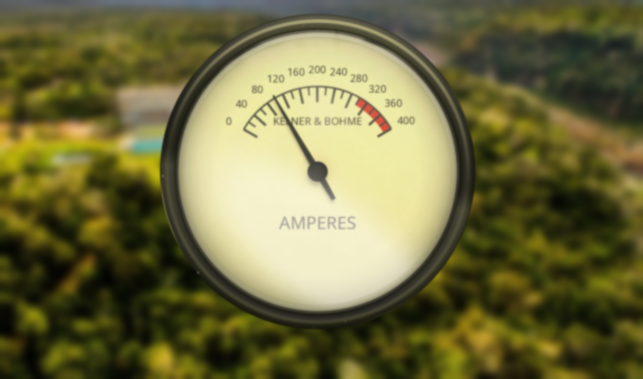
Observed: 100 A
